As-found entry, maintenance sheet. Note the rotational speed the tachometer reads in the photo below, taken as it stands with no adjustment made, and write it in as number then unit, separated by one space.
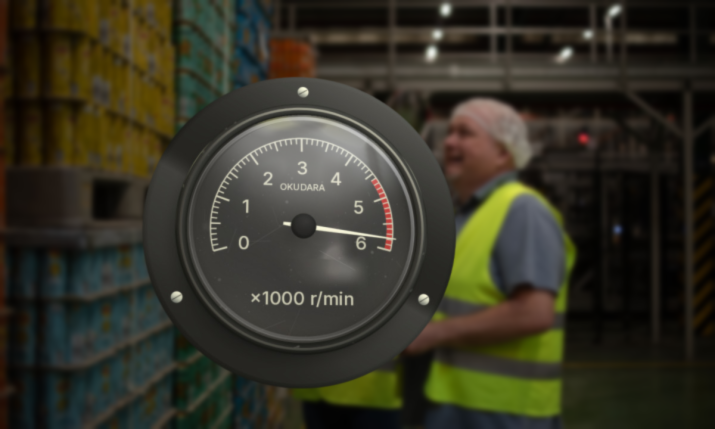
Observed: 5800 rpm
